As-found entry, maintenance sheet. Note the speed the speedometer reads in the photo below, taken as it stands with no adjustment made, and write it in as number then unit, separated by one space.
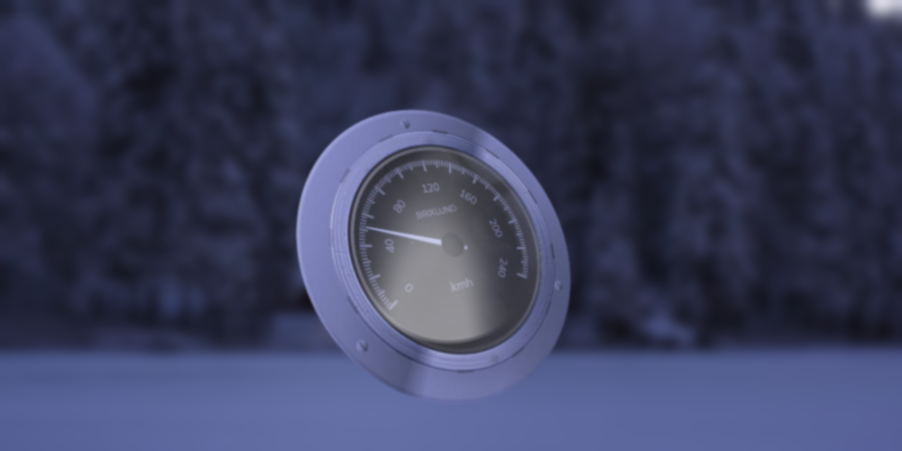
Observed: 50 km/h
